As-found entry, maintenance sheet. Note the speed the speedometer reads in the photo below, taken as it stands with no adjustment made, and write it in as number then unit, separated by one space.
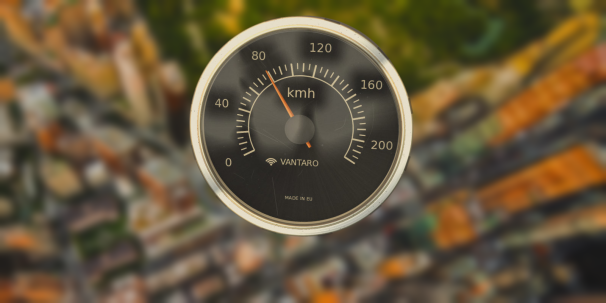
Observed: 80 km/h
